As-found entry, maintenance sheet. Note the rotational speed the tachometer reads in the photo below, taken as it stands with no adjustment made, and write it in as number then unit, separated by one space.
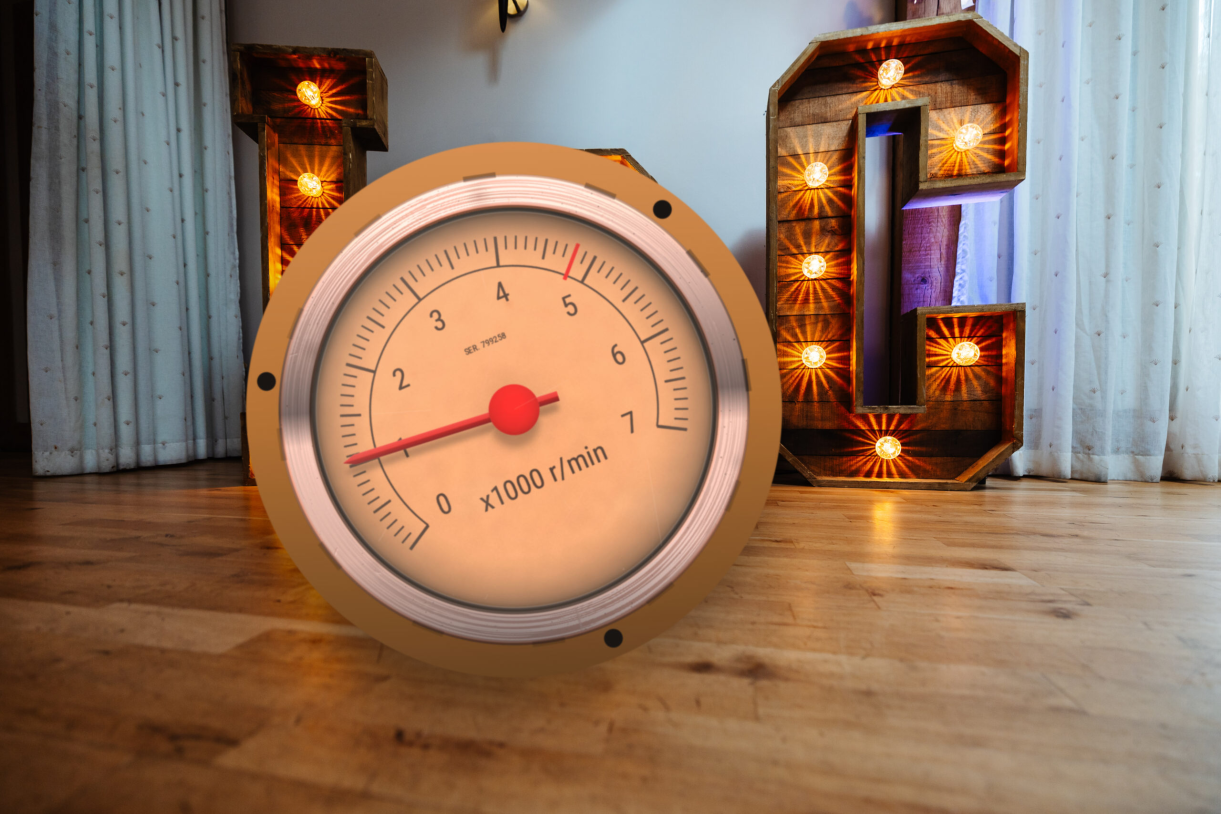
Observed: 1050 rpm
